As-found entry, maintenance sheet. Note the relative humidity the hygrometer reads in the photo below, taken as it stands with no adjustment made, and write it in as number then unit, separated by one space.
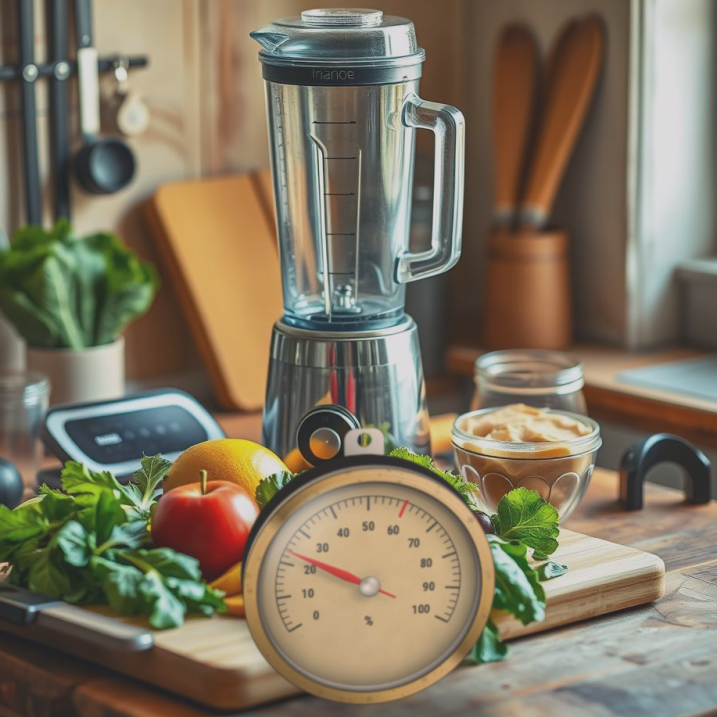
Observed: 24 %
